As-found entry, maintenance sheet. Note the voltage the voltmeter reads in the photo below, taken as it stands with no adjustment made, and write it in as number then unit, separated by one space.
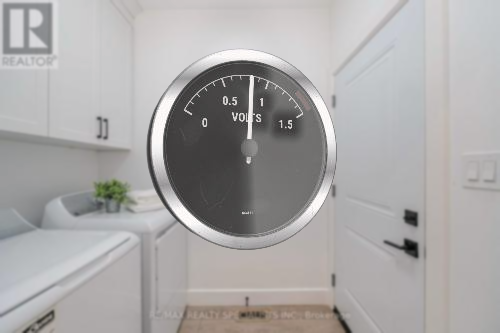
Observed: 0.8 V
